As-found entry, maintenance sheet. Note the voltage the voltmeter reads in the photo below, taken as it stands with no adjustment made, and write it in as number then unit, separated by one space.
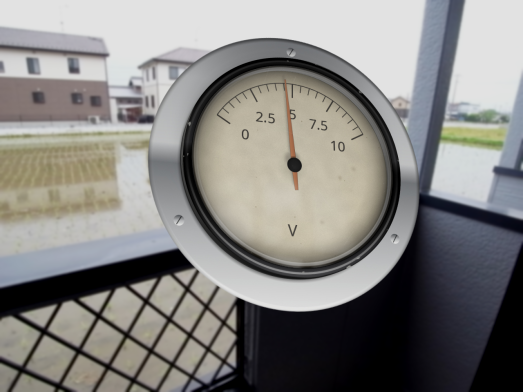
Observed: 4.5 V
